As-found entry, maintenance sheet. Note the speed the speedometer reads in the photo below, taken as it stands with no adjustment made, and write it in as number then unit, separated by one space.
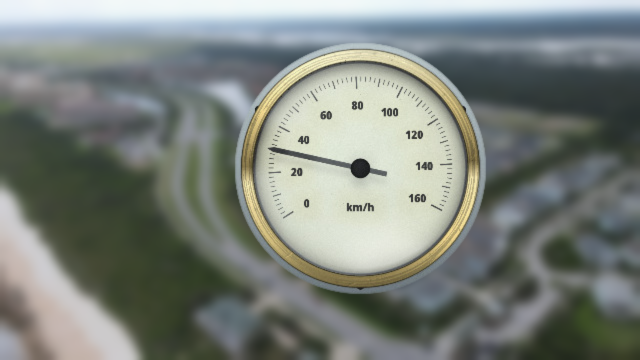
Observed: 30 km/h
